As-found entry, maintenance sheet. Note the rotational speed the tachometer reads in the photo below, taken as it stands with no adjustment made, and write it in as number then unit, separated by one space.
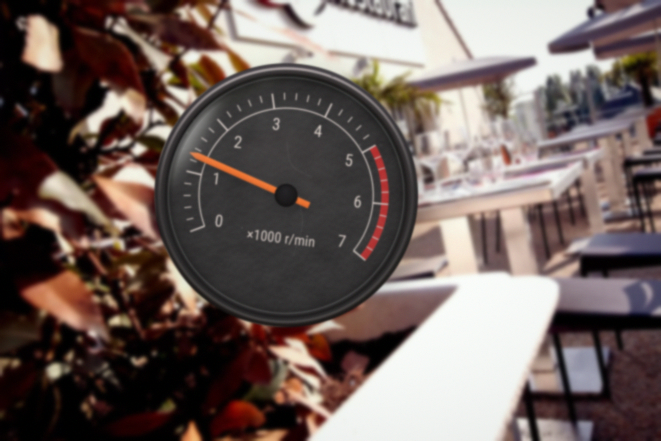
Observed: 1300 rpm
